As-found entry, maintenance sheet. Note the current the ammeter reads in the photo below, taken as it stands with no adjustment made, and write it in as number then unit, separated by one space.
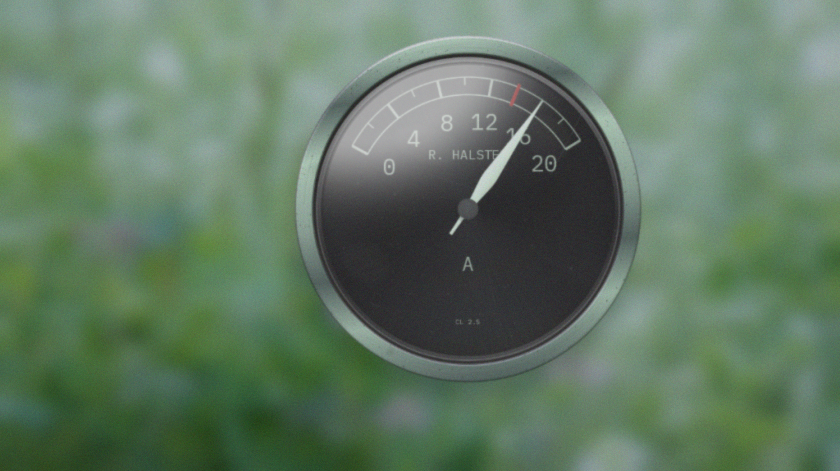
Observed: 16 A
